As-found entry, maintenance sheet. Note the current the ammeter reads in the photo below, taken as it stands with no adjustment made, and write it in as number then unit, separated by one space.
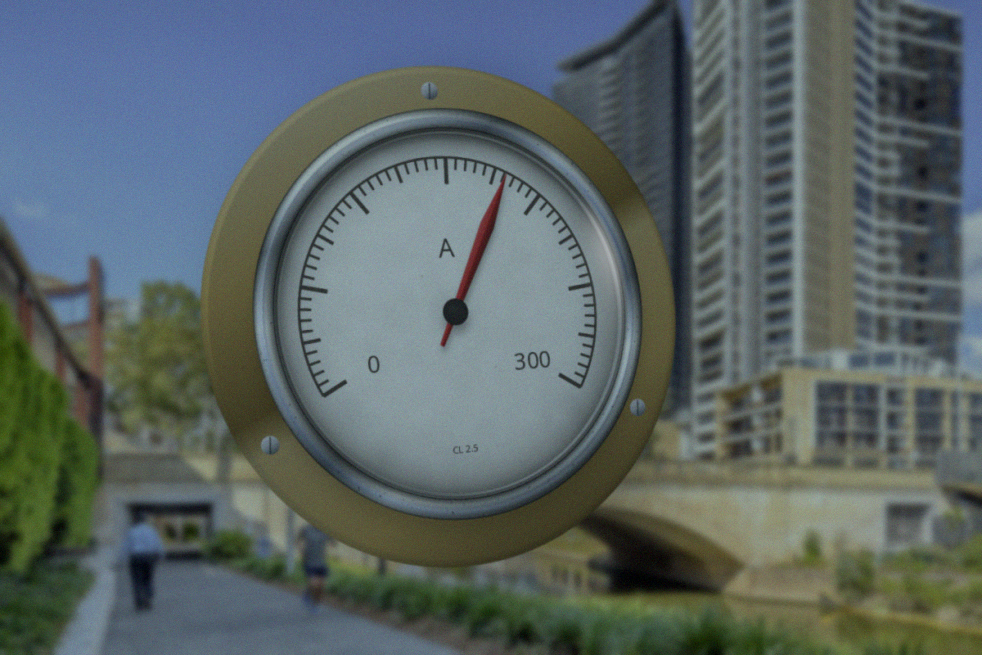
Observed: 180 A
